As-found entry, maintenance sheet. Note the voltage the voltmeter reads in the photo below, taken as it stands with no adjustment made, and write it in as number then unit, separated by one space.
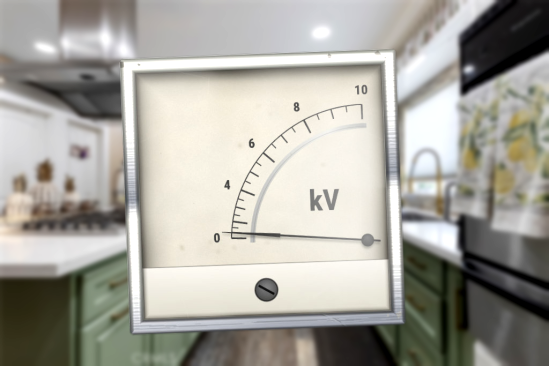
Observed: 1 kV
